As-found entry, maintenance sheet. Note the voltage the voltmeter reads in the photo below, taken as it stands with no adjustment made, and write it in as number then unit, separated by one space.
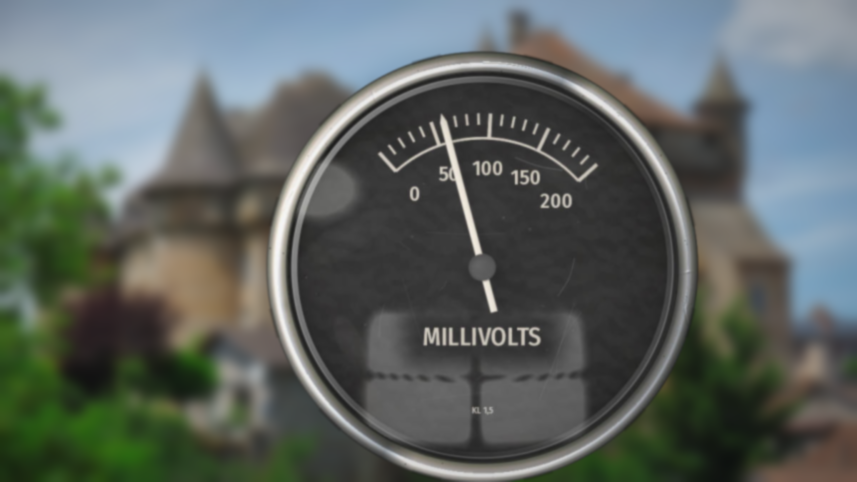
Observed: 60 mV
